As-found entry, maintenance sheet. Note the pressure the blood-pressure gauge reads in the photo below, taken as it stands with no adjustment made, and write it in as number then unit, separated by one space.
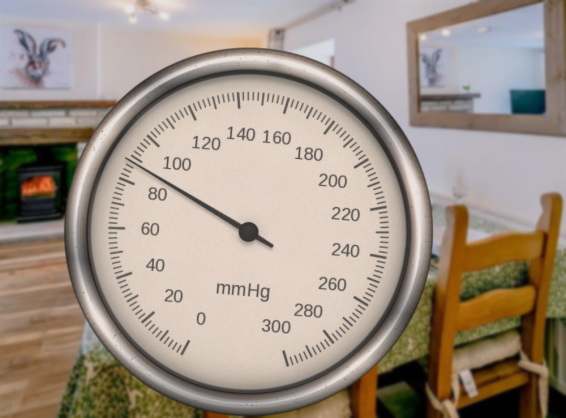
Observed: 88 mmHg
